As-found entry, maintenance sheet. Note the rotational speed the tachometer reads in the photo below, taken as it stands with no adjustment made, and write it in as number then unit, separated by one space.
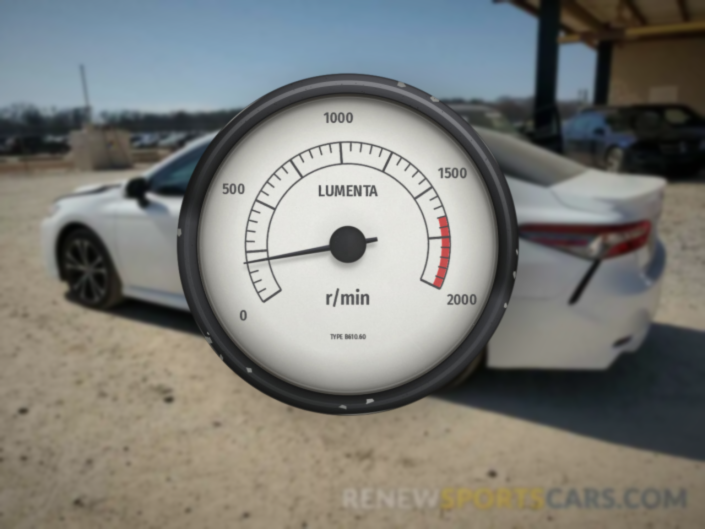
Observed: 200 rpm
